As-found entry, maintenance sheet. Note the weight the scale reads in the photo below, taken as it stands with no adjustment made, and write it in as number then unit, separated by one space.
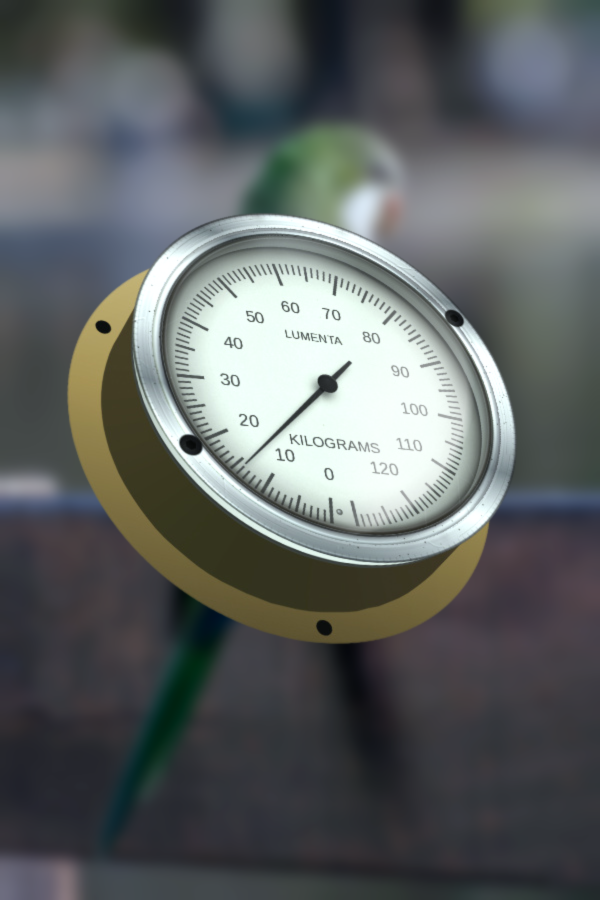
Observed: 14 kg
